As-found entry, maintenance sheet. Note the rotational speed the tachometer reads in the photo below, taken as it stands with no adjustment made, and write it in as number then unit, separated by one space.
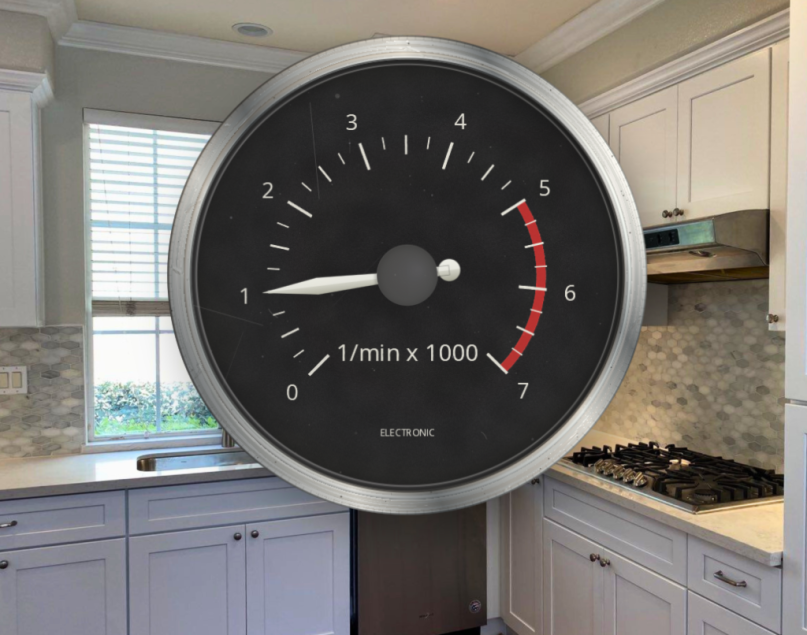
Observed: 1000 rpm
